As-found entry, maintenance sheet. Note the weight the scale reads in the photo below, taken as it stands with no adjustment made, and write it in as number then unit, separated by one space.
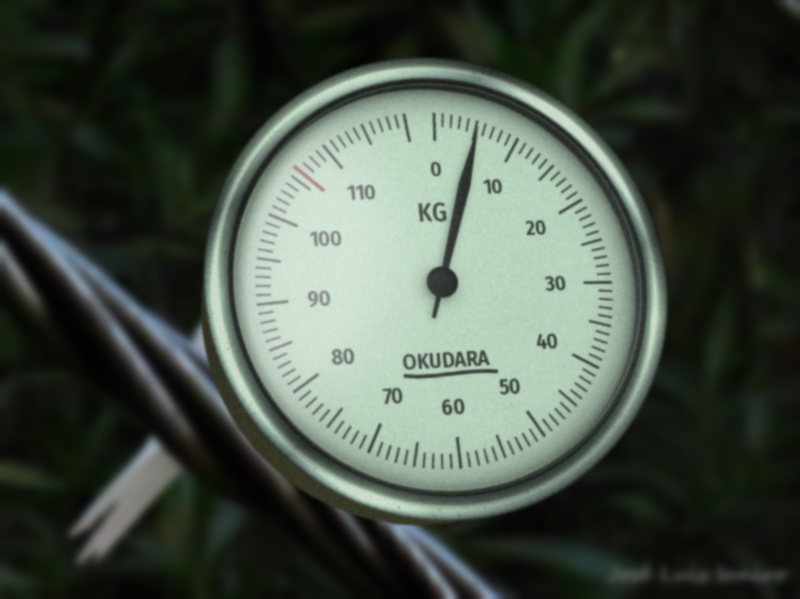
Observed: 5 kg
